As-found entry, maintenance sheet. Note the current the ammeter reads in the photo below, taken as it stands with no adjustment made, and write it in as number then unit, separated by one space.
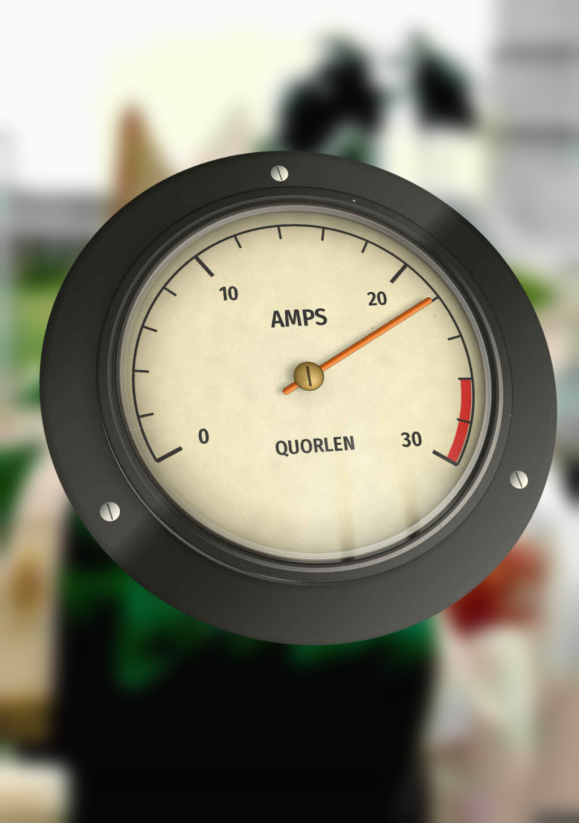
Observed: 22 A
